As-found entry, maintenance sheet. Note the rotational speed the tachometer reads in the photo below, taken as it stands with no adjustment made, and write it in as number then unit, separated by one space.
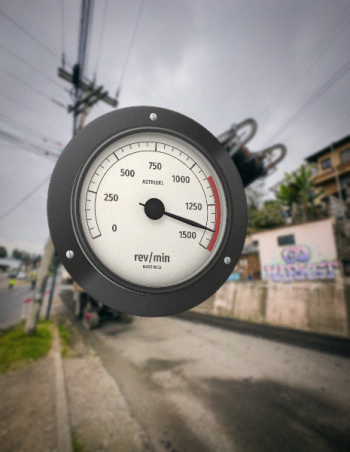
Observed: 1400 rpm
